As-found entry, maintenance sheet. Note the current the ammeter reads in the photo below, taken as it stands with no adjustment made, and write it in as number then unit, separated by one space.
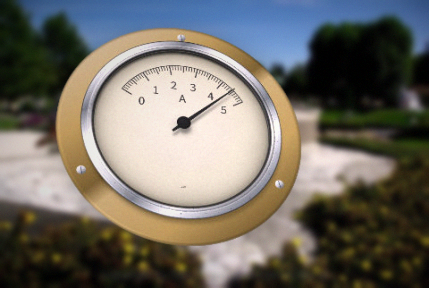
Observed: 4.5 A
